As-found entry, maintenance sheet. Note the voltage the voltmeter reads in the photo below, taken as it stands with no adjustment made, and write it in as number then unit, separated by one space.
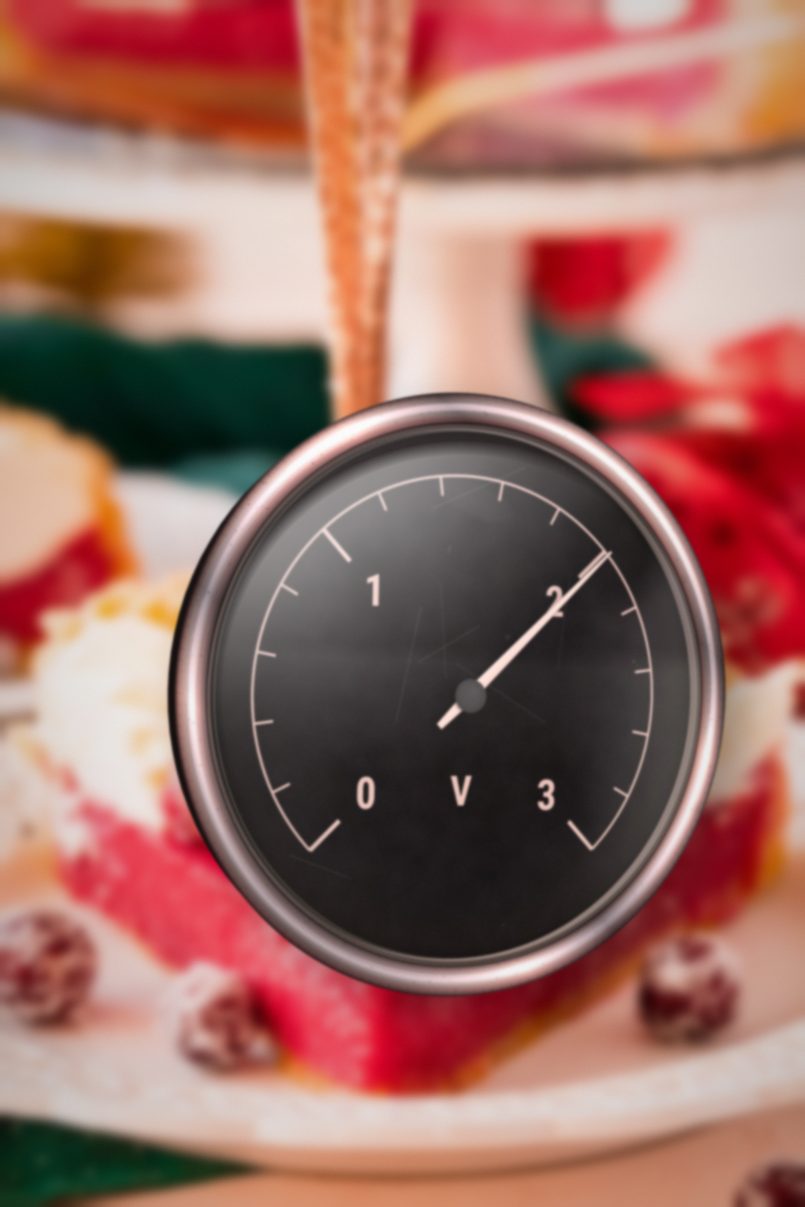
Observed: 2 V
